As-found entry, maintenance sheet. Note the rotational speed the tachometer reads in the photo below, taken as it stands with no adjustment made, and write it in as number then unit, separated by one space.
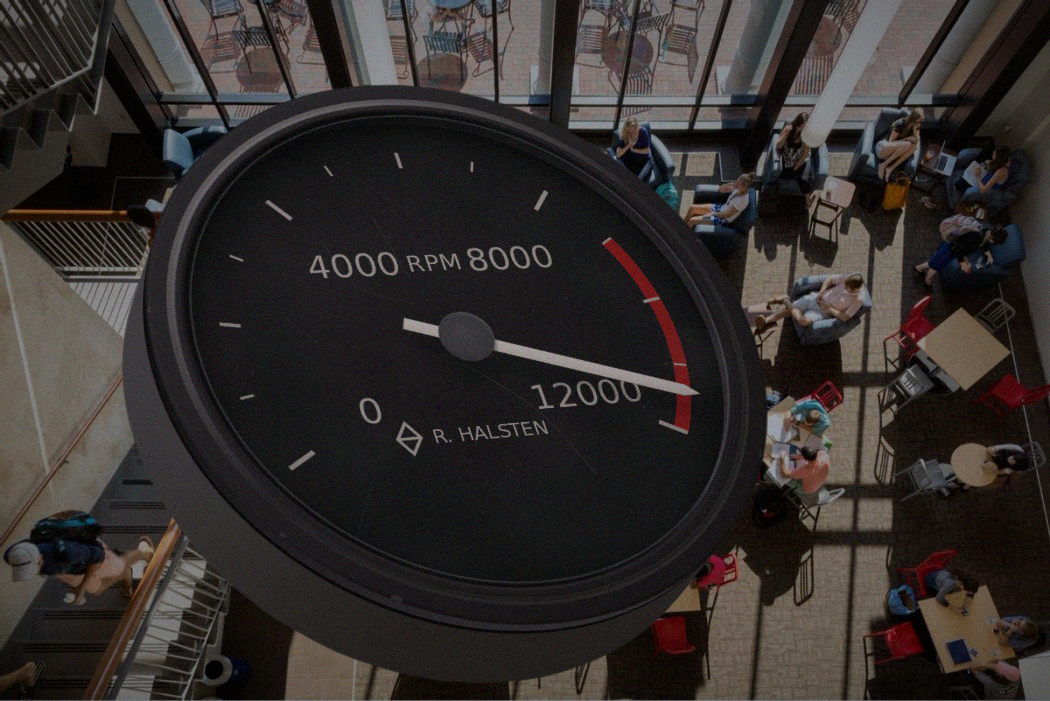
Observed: 11500 rpm
